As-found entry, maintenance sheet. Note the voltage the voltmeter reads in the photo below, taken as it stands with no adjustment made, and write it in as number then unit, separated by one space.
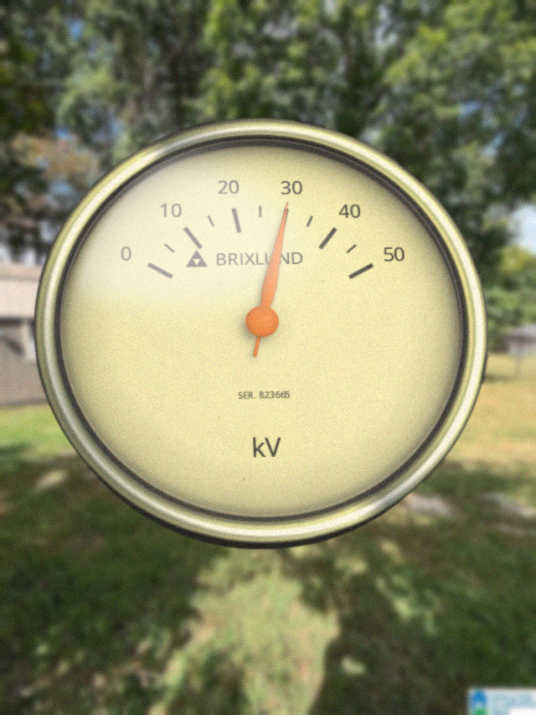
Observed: 30 kV
